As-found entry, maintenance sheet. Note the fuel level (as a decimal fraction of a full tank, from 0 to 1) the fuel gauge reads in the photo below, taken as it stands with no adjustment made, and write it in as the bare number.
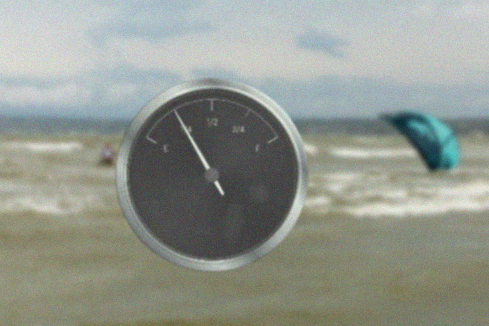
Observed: 0.25
